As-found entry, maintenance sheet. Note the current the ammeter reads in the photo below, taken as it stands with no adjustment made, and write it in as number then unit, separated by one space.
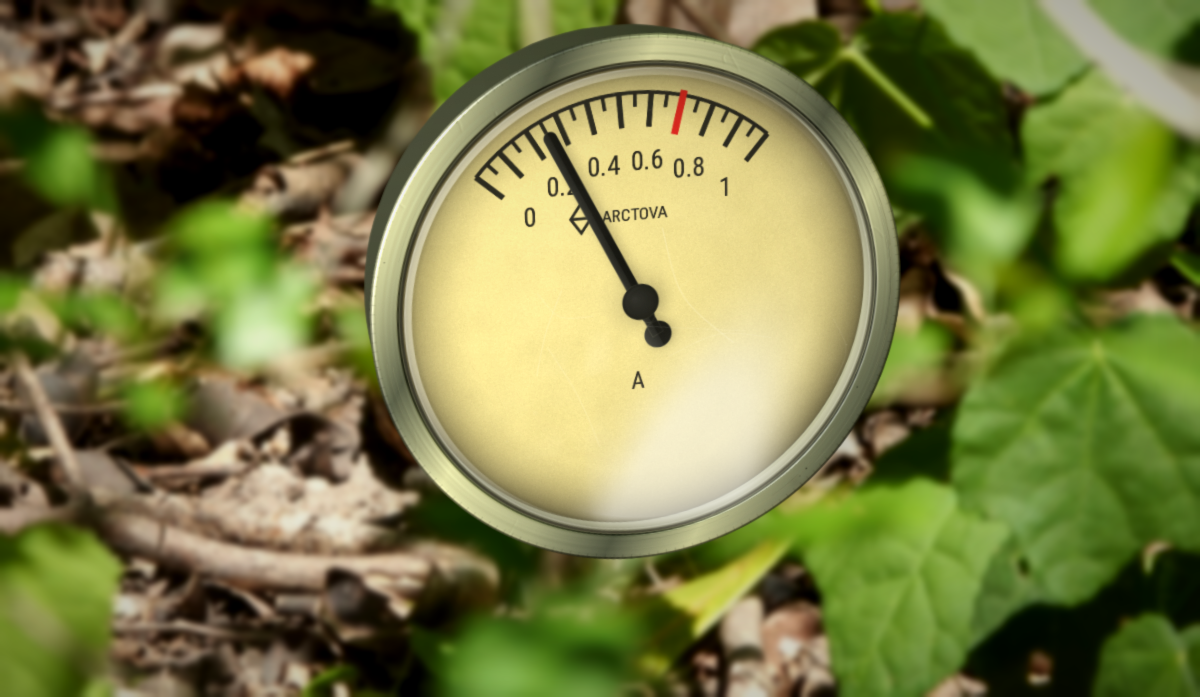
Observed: 0.25 A
